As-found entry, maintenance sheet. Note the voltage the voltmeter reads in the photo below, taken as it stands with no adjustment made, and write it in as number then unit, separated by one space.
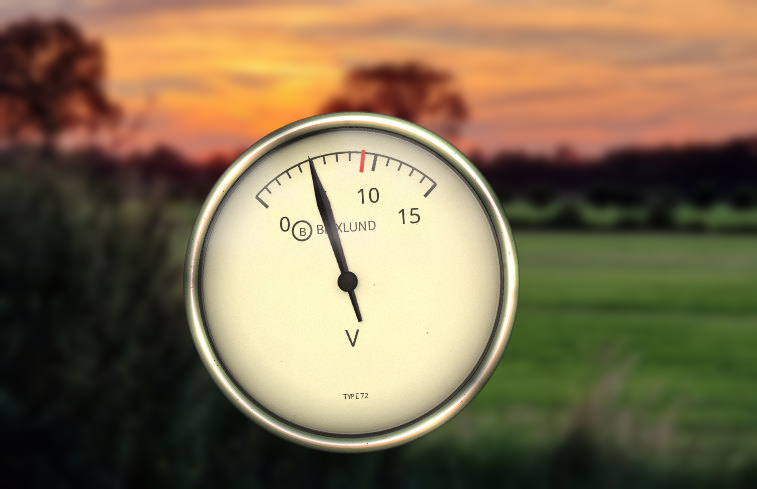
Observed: 5 V
